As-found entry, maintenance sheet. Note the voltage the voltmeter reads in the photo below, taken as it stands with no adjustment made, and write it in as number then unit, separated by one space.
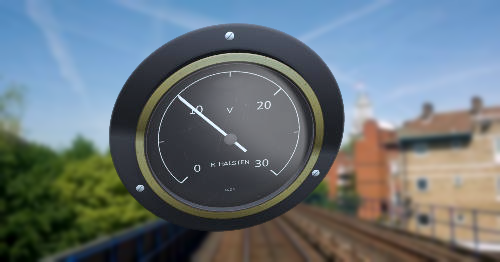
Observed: 10 V
